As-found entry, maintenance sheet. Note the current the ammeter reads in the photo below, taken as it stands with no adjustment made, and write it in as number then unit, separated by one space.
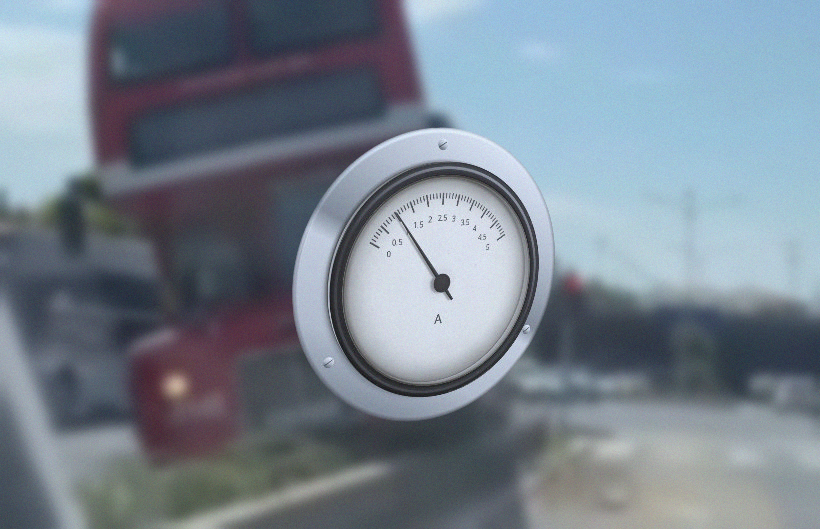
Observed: 1 A
